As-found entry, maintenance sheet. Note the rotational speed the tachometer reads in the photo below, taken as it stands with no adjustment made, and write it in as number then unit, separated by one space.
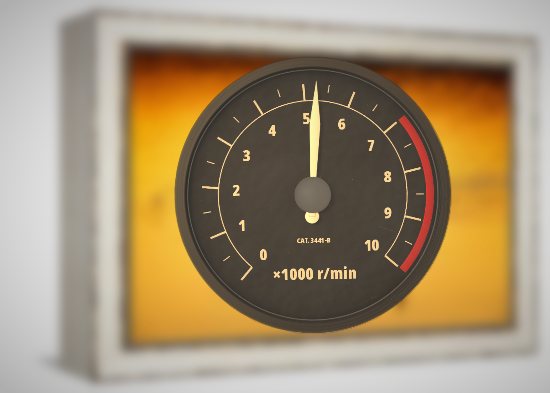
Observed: 5250 rpm
